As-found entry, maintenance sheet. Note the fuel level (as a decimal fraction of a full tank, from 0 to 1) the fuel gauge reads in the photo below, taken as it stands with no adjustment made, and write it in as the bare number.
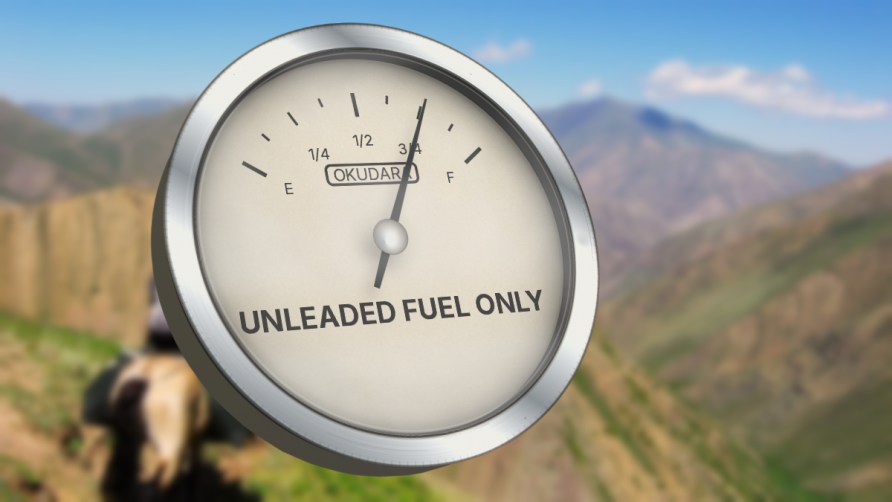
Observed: 0.75
